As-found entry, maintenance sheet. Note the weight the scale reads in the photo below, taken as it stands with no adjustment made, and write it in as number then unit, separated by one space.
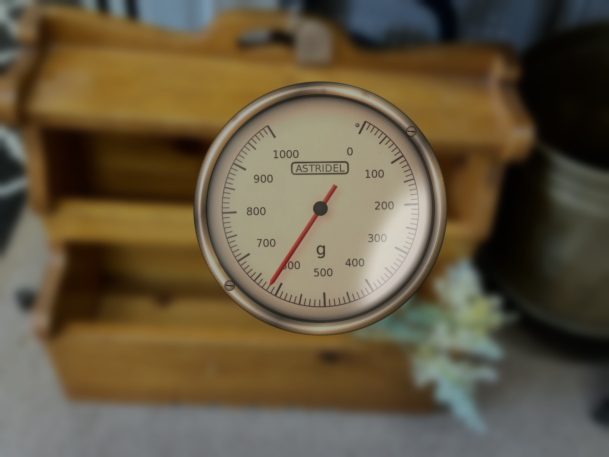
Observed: 620 g
